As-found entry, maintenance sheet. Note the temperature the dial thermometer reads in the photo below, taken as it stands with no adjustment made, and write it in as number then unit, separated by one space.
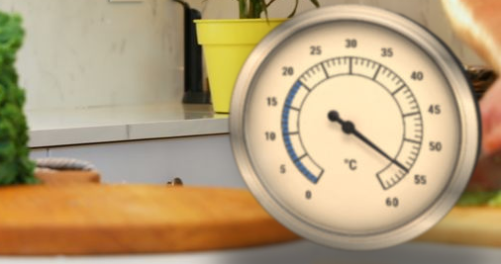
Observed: 55 °C
